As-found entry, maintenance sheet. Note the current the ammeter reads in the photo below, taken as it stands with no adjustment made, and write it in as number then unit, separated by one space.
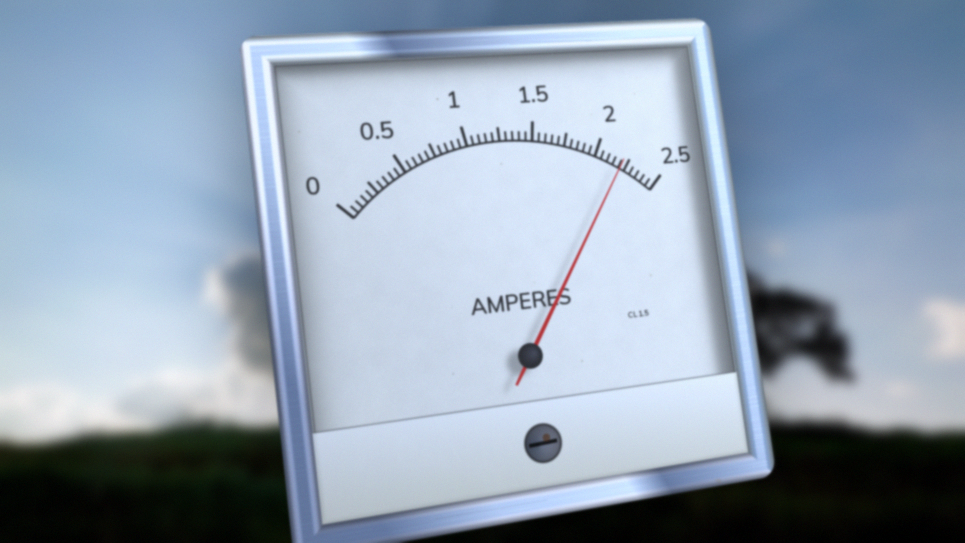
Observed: 2.2 A
